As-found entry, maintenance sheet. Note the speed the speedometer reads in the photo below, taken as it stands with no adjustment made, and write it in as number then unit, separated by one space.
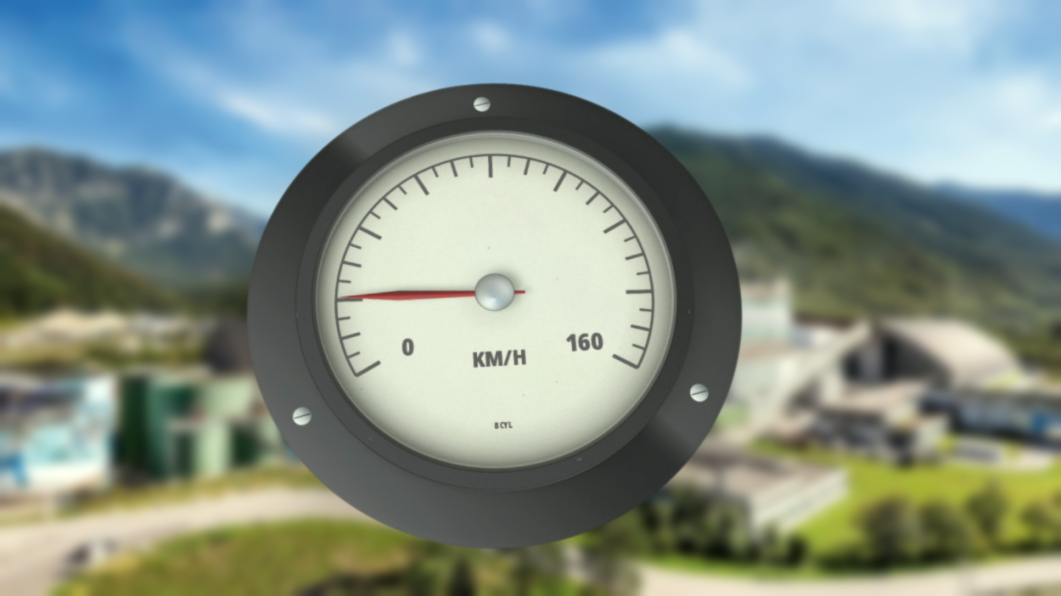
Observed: 20 km/h
